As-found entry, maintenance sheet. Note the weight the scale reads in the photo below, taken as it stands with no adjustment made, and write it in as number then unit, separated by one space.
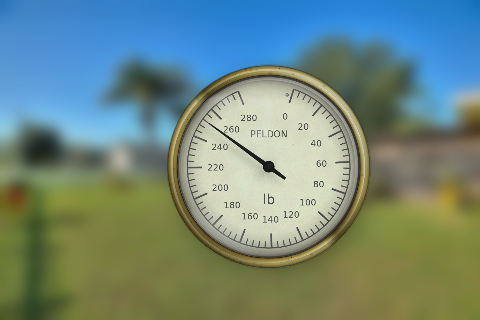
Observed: 252 lb
